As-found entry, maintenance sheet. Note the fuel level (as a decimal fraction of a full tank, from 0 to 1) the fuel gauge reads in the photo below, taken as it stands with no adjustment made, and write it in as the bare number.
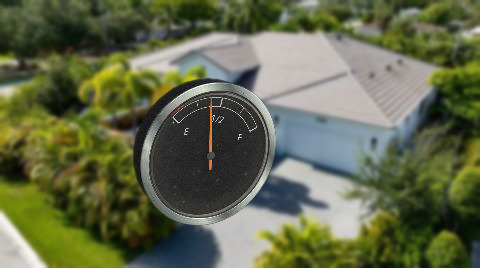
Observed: 0.375
